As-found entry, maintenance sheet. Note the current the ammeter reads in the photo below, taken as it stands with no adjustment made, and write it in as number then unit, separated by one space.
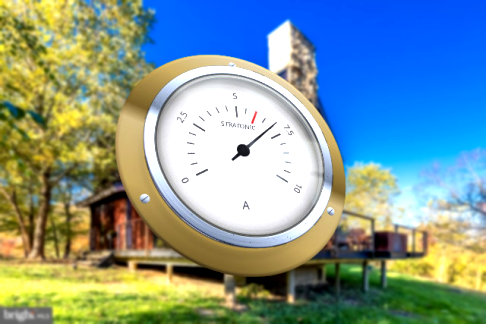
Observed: 7 A
